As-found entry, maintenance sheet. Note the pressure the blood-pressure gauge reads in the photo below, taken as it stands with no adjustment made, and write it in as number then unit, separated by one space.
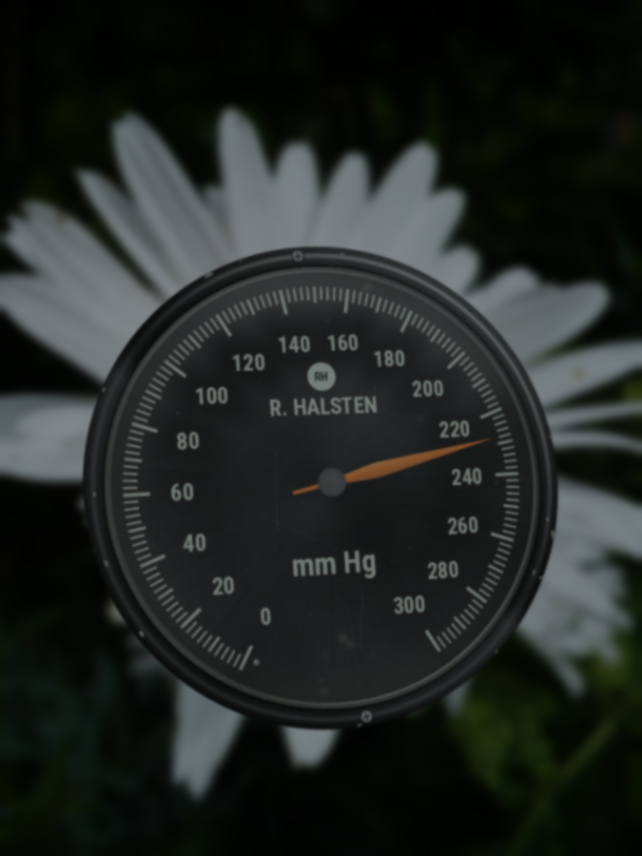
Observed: 228 mmHg
